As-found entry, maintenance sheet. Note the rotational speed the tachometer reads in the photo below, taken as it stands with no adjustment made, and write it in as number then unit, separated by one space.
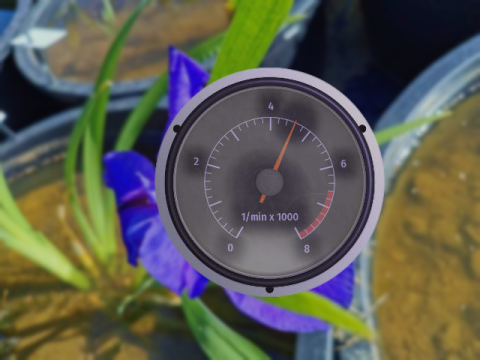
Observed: 4600 rpm
